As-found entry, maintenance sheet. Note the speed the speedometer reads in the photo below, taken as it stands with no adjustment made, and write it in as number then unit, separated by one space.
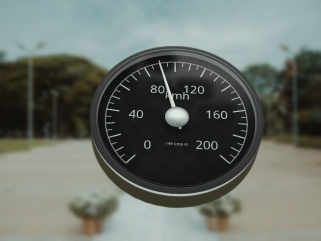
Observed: 90 km/h
